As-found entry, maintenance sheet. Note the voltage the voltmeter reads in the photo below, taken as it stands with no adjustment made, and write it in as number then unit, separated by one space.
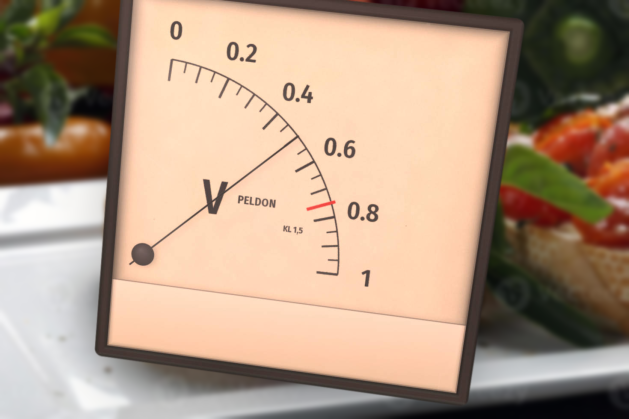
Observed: 0.5 V
